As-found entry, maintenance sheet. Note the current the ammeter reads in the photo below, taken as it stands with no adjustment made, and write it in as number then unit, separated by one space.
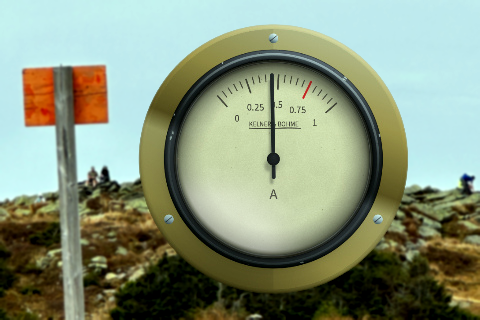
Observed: 0.45 A
